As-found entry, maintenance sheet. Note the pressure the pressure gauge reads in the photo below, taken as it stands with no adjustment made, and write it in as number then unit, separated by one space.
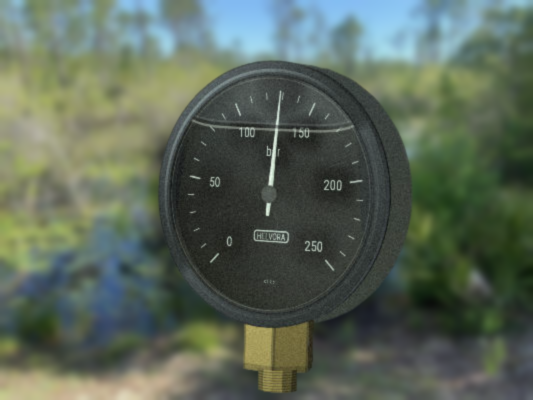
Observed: 130 bar
